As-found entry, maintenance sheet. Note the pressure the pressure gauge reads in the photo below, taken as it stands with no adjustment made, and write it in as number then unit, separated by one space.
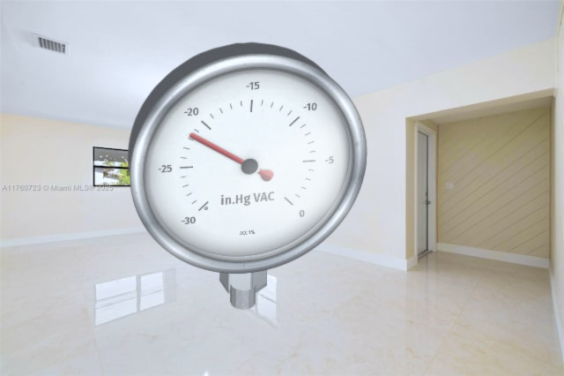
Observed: -21.5 inHg
